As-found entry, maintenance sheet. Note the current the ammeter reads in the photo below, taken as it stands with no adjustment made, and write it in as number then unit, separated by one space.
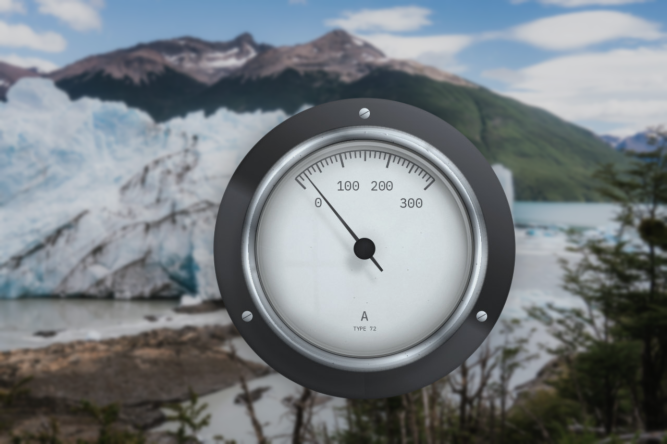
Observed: 20 A
